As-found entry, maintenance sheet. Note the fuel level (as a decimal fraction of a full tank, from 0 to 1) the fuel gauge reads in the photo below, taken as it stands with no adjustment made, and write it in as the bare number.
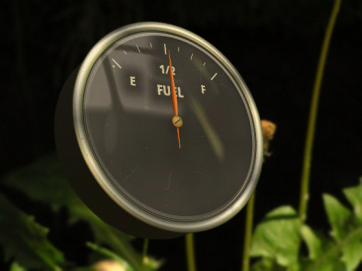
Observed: 0.5
